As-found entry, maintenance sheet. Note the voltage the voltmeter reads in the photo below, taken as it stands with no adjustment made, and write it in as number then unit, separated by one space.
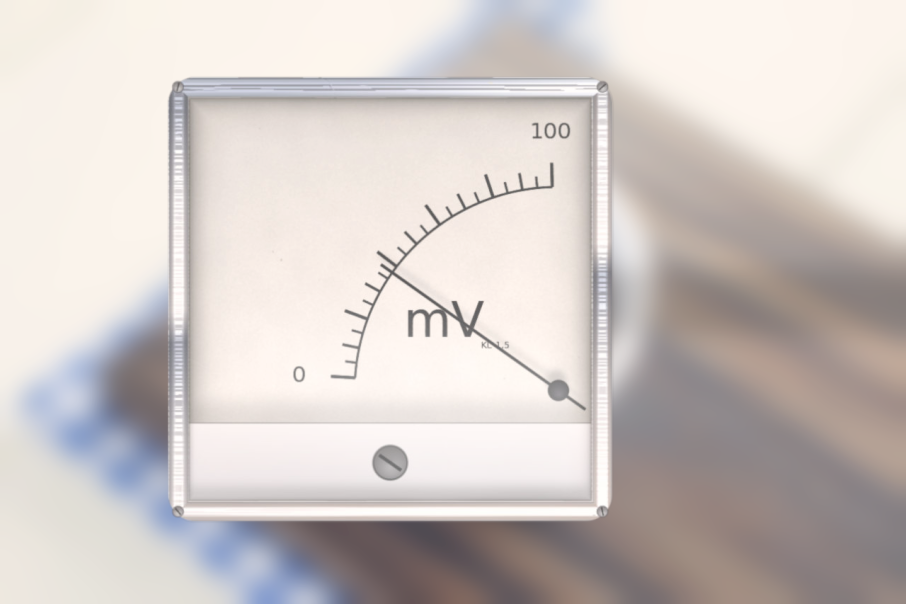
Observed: 37.5 mV
